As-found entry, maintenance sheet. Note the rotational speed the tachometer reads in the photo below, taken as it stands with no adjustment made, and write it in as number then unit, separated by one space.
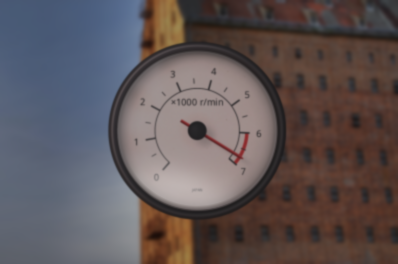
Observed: 6750 rpm
